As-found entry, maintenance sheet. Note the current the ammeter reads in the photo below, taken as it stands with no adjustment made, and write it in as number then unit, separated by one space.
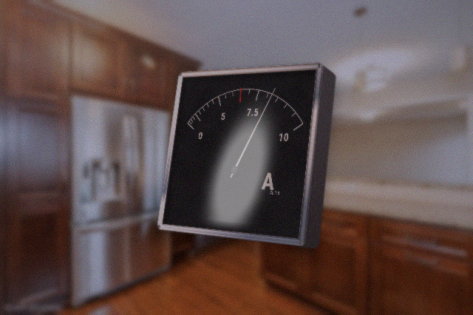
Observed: 8.25 A
